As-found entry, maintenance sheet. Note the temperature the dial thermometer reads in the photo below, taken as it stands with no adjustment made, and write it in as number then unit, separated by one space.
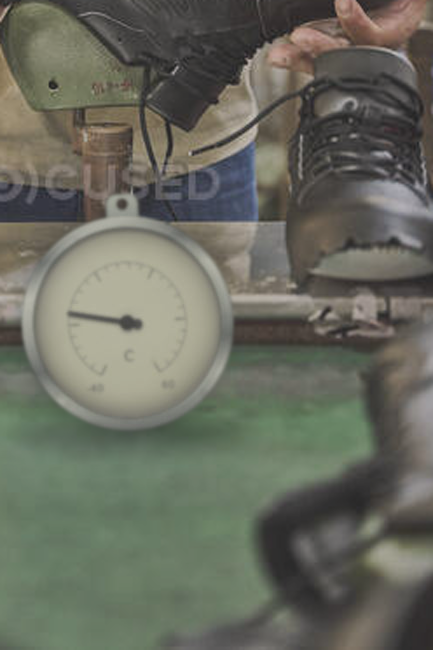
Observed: -16 °C
